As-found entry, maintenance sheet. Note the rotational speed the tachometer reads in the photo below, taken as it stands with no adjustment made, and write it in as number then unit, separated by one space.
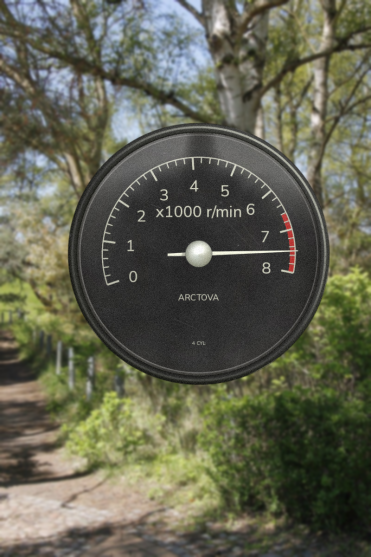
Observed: 7500 rpm
